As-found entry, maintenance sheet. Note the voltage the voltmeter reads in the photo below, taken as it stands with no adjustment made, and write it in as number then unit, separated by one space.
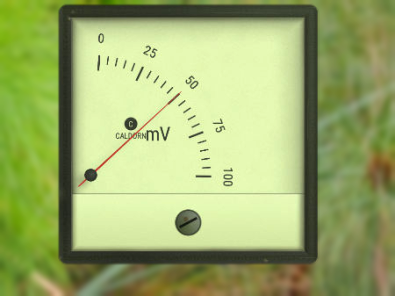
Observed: 50 mV
